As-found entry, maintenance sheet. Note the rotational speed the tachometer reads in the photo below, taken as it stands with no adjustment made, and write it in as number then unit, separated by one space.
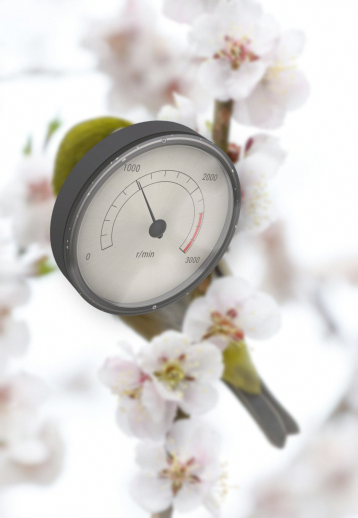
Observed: 1000 rpm
